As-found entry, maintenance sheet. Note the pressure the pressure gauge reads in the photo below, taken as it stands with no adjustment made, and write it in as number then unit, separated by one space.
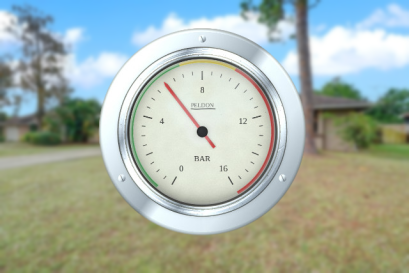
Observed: 6 bar
